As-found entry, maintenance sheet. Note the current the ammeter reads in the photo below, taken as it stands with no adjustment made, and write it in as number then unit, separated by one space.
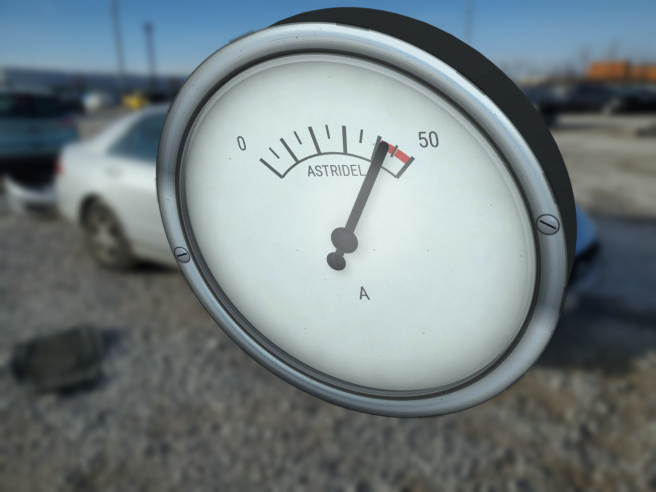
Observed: 42.5 A
